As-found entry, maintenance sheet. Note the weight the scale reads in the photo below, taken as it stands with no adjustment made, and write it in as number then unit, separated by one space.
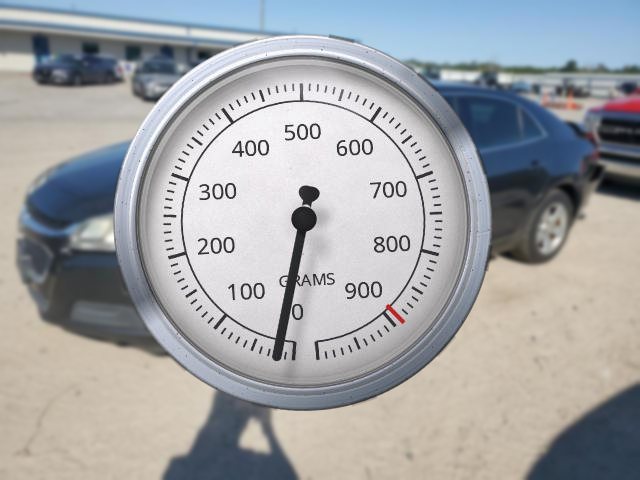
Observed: 20 g
